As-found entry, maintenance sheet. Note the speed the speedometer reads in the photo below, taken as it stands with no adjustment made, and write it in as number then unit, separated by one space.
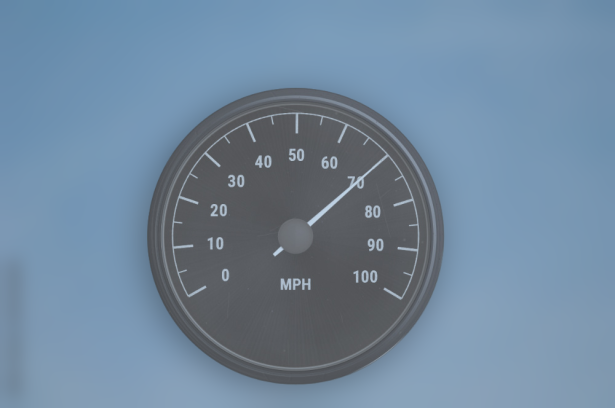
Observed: 70 mph
